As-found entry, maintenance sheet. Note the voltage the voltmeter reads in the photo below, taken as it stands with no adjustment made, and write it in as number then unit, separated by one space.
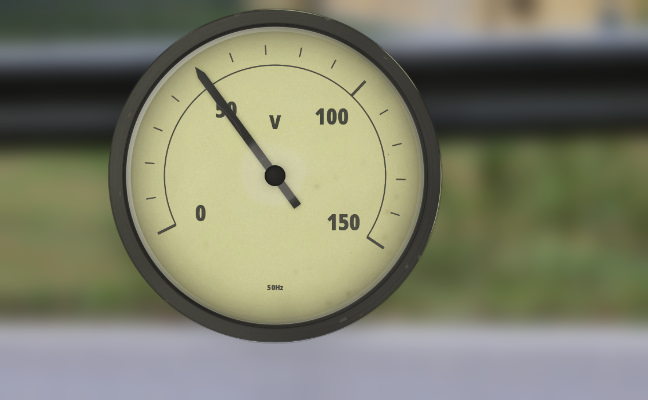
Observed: 50 V
